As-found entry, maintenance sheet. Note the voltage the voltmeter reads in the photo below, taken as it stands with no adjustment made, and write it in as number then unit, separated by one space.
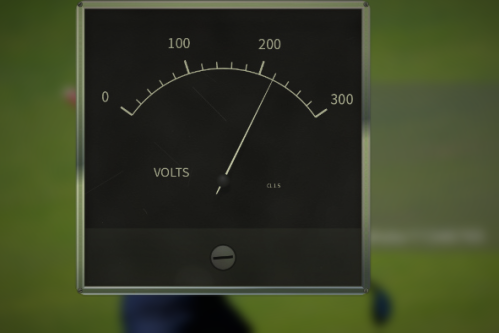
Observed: 220 V
